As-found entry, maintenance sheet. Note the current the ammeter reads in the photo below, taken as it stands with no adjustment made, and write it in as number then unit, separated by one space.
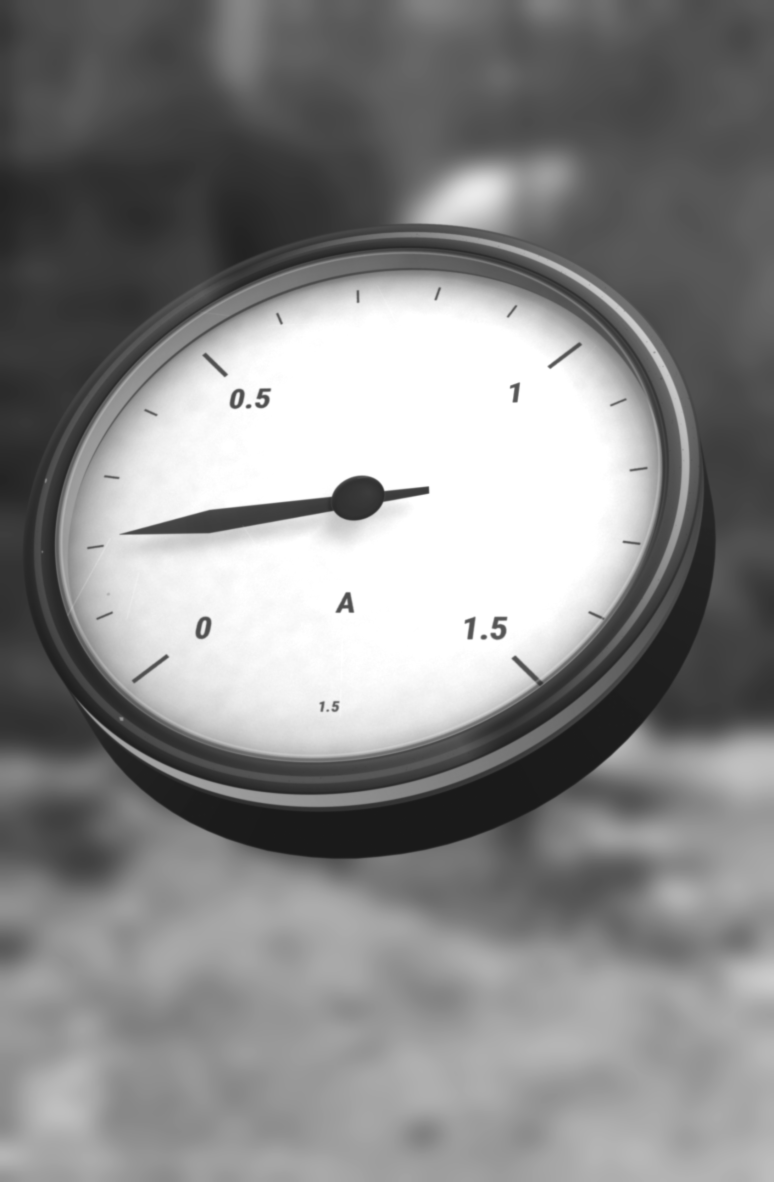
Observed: 0.2 A
